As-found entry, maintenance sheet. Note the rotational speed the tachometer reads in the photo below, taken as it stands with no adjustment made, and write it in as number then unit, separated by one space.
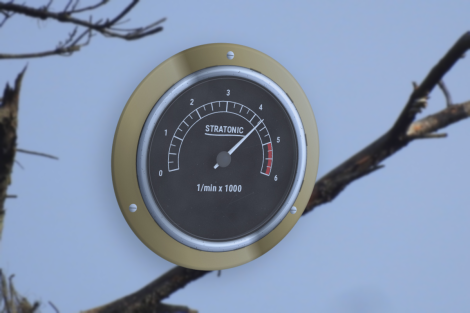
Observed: 4250 rpm
